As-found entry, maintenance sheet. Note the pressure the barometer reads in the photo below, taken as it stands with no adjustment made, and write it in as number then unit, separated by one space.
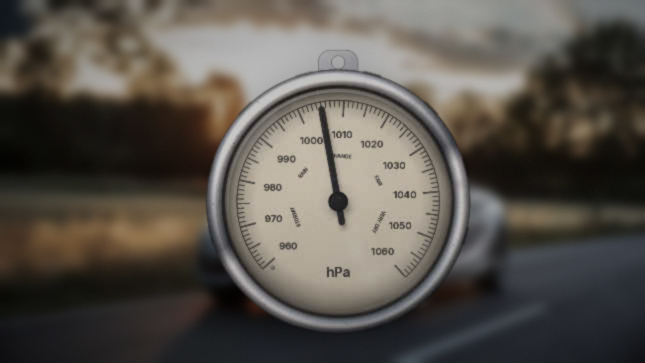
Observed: 1005 hPa
